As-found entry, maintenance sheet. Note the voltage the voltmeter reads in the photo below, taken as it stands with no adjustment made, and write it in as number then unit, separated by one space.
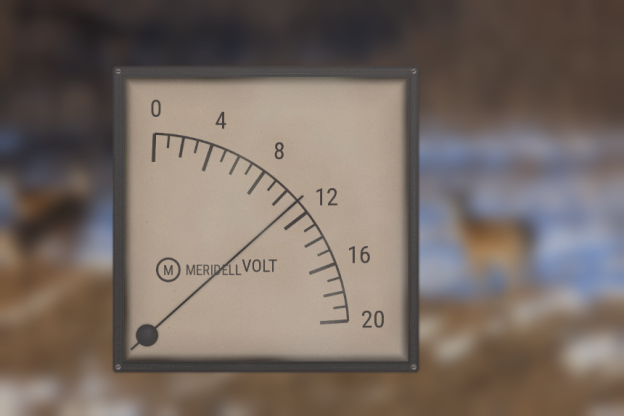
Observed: 11 V
